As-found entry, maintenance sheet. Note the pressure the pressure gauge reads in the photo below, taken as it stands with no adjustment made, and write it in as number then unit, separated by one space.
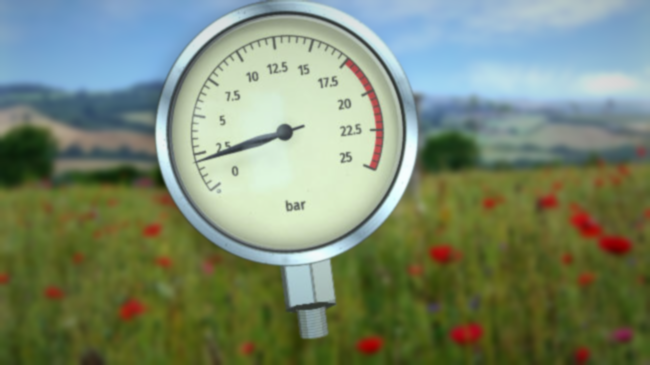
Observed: 2 bar
